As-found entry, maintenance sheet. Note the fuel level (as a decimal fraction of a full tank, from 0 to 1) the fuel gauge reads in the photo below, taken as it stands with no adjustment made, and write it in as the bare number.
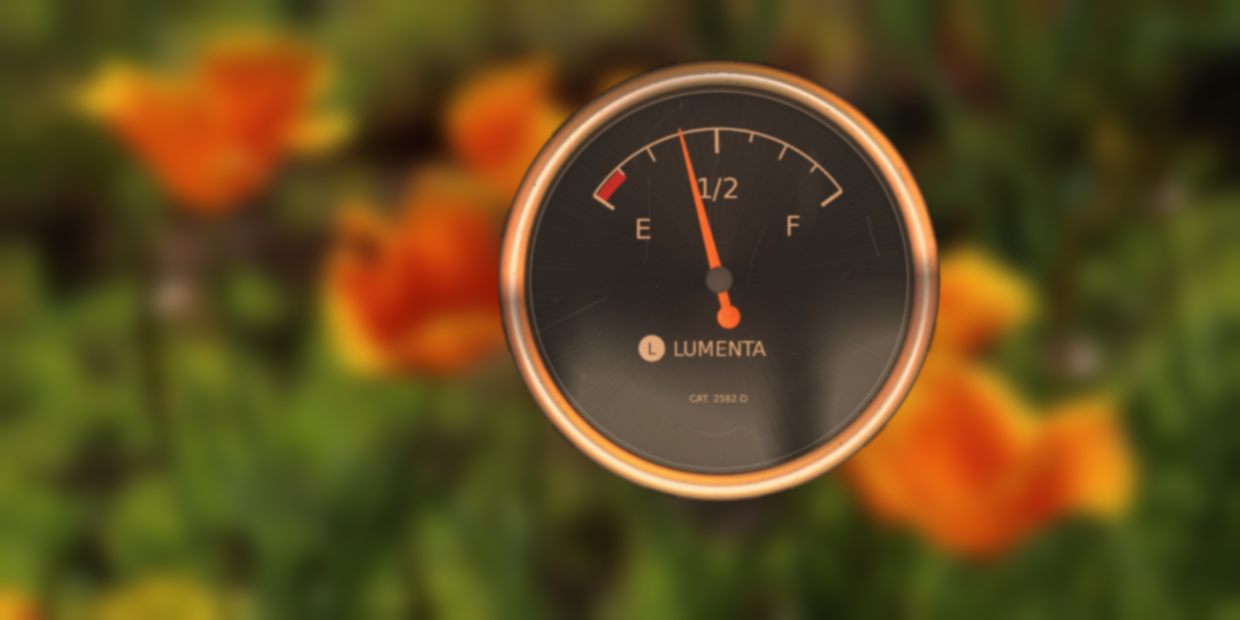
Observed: 0.375
